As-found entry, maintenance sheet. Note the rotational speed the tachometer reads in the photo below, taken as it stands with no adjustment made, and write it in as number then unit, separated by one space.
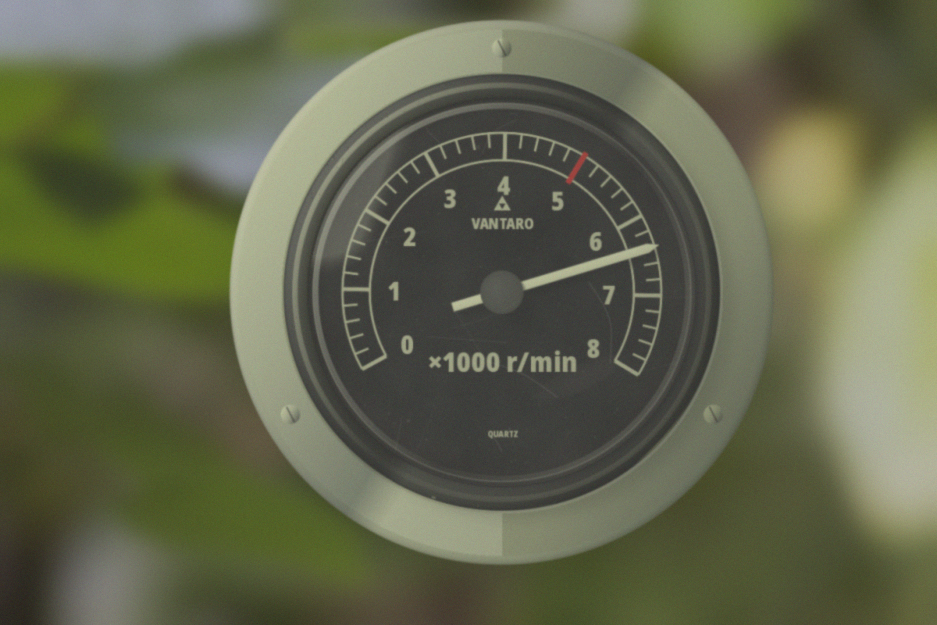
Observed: 6400 rpm
